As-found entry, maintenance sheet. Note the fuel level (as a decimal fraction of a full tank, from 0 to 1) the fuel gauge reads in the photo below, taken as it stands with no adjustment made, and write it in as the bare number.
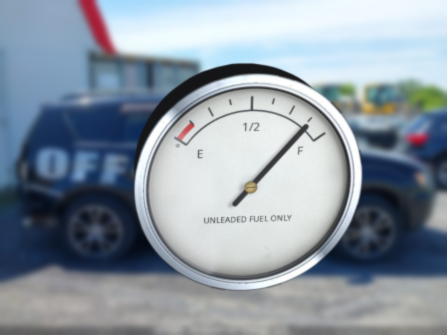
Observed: 0.875
